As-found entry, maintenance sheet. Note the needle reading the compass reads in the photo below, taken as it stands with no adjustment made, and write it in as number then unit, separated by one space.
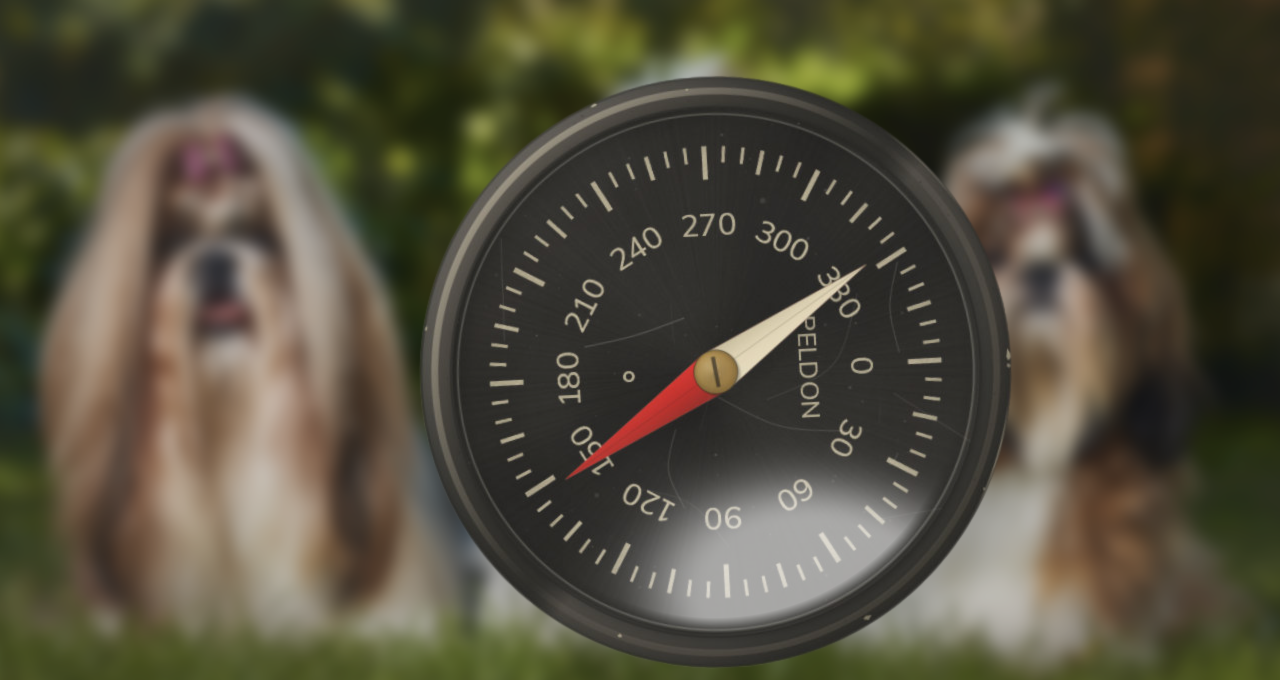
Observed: 147.5 °
